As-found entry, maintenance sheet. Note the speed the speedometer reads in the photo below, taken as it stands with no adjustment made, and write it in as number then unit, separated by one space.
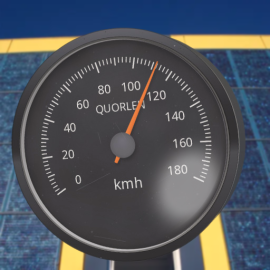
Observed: 112 km/h
